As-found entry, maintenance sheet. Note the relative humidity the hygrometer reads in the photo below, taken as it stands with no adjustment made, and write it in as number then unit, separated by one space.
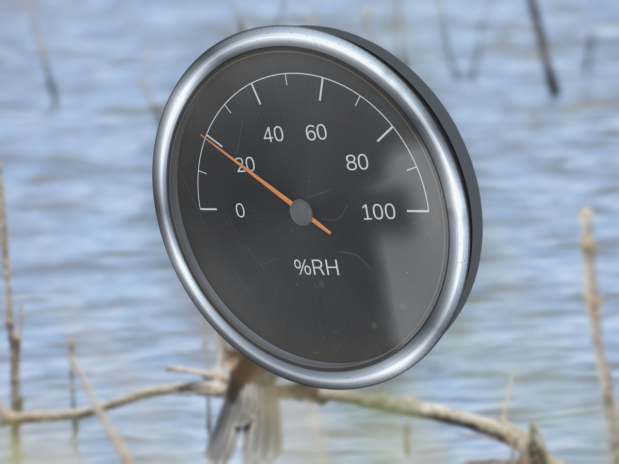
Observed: 20 %
